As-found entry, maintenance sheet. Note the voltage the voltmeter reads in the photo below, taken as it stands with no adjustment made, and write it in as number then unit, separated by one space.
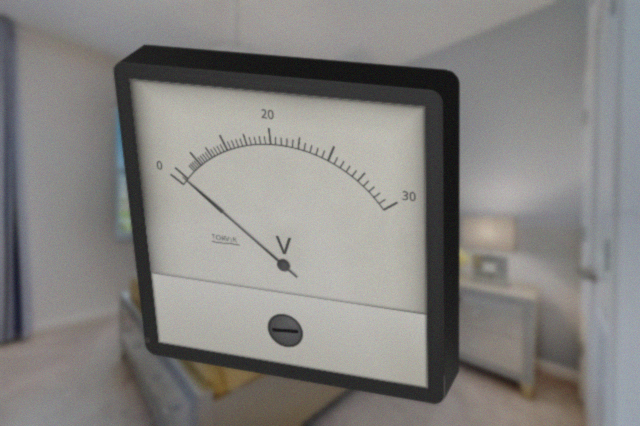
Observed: 5 V
